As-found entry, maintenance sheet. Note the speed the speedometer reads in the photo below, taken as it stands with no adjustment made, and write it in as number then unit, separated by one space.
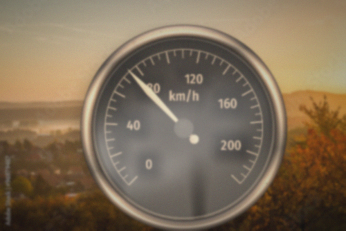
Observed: 75 km/h
